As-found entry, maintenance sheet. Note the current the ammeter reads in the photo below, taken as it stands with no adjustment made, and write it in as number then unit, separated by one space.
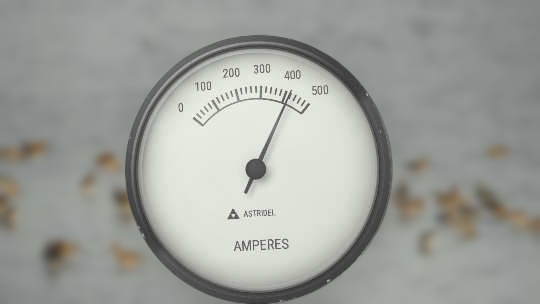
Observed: 420 A
